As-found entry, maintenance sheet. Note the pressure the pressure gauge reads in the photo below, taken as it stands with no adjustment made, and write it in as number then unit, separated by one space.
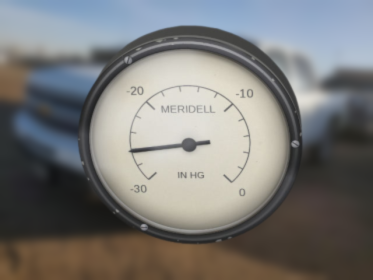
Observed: -26 inHg
